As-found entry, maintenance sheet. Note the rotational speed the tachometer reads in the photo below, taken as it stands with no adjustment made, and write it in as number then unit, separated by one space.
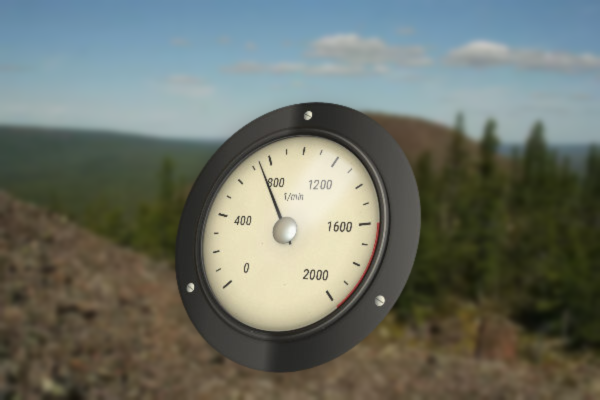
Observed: 750 rpm
